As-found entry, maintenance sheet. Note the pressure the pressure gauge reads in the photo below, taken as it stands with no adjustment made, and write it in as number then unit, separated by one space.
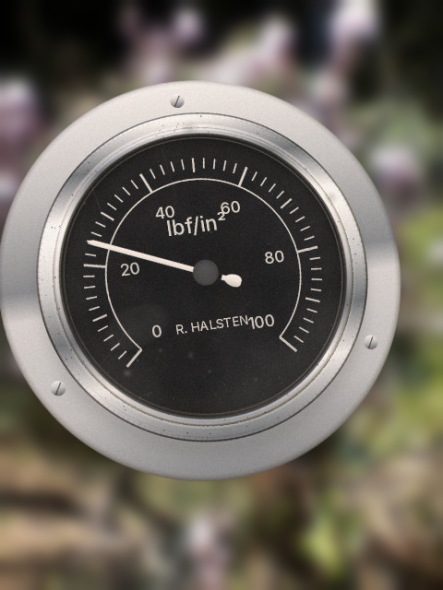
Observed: 24 psi
